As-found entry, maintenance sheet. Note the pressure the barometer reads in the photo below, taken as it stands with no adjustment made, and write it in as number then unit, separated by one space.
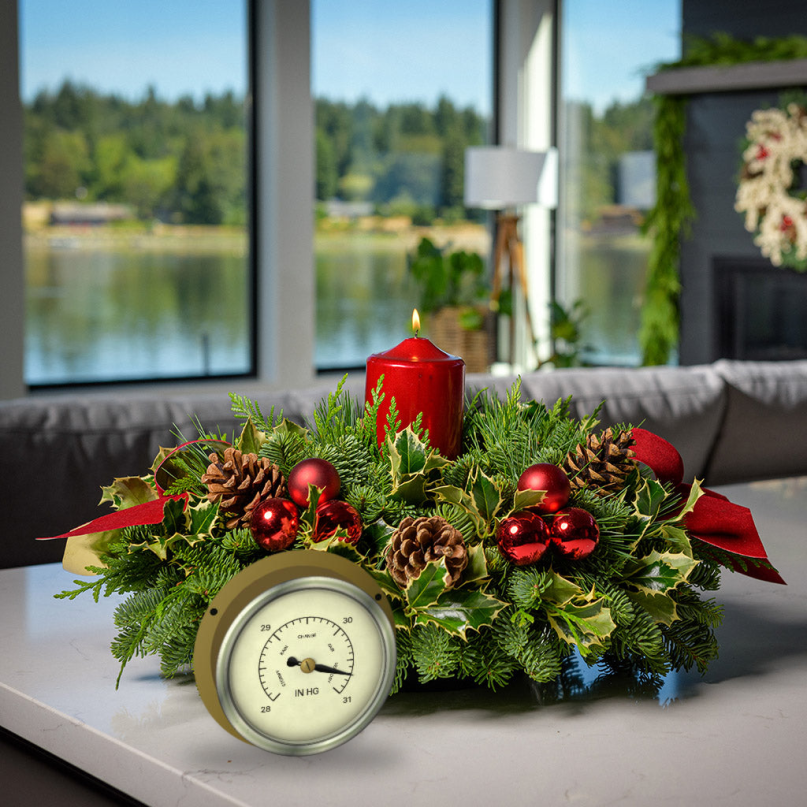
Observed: 30.7 inHg
